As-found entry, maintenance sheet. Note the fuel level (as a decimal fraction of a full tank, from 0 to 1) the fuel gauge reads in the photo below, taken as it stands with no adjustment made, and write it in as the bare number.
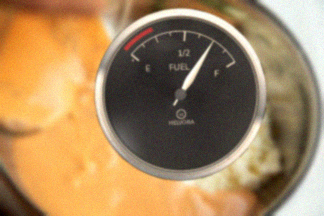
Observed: 0.75
